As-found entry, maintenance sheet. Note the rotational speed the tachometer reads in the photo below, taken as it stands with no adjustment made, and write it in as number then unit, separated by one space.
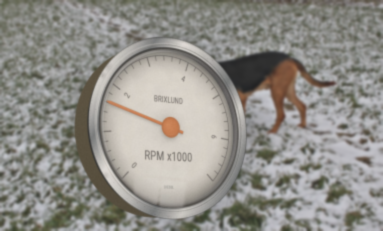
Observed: 1600 rpm
